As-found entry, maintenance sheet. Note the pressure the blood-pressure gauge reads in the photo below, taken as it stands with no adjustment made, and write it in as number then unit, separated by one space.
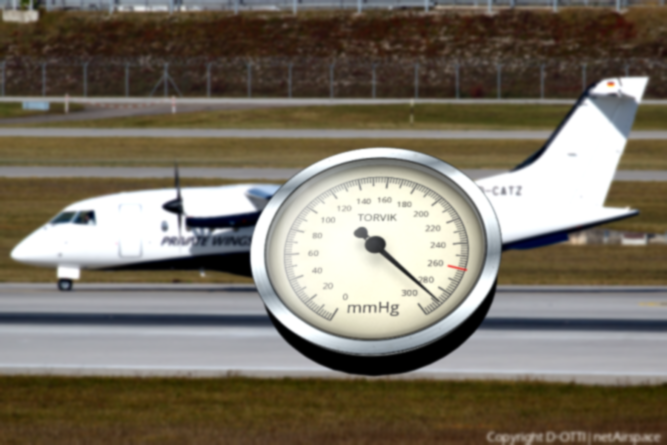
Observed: 290 mmHg
